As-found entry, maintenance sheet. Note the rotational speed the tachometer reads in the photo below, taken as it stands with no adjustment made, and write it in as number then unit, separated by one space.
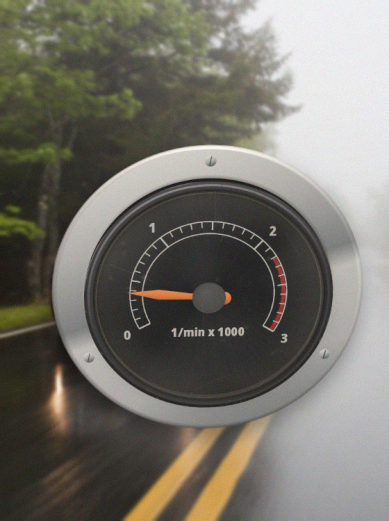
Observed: 400 rpm
